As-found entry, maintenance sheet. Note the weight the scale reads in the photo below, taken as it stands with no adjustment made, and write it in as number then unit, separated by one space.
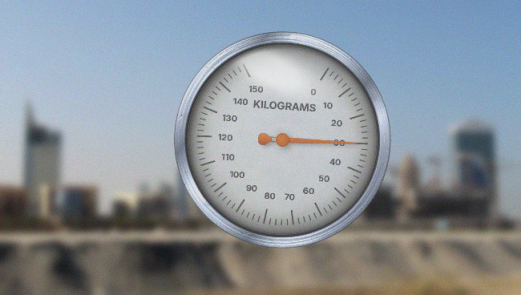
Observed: 30 kg
